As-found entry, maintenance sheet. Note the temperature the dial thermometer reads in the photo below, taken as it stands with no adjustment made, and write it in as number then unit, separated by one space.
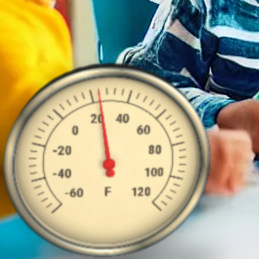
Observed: 24 °F
